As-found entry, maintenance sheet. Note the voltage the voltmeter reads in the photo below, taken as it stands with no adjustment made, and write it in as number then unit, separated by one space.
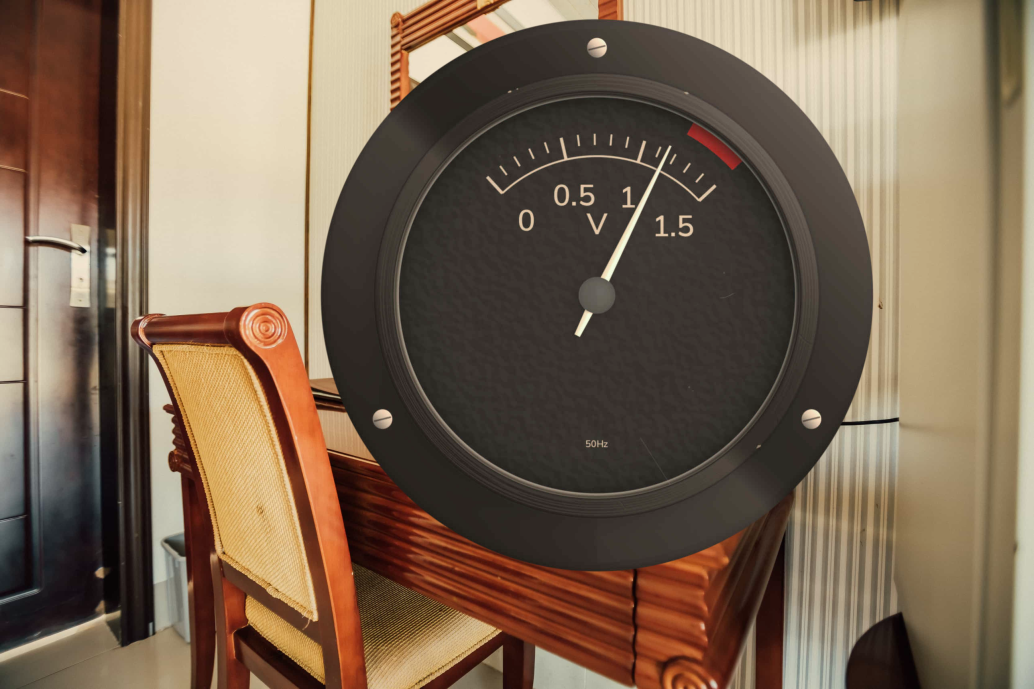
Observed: 1.15 V
